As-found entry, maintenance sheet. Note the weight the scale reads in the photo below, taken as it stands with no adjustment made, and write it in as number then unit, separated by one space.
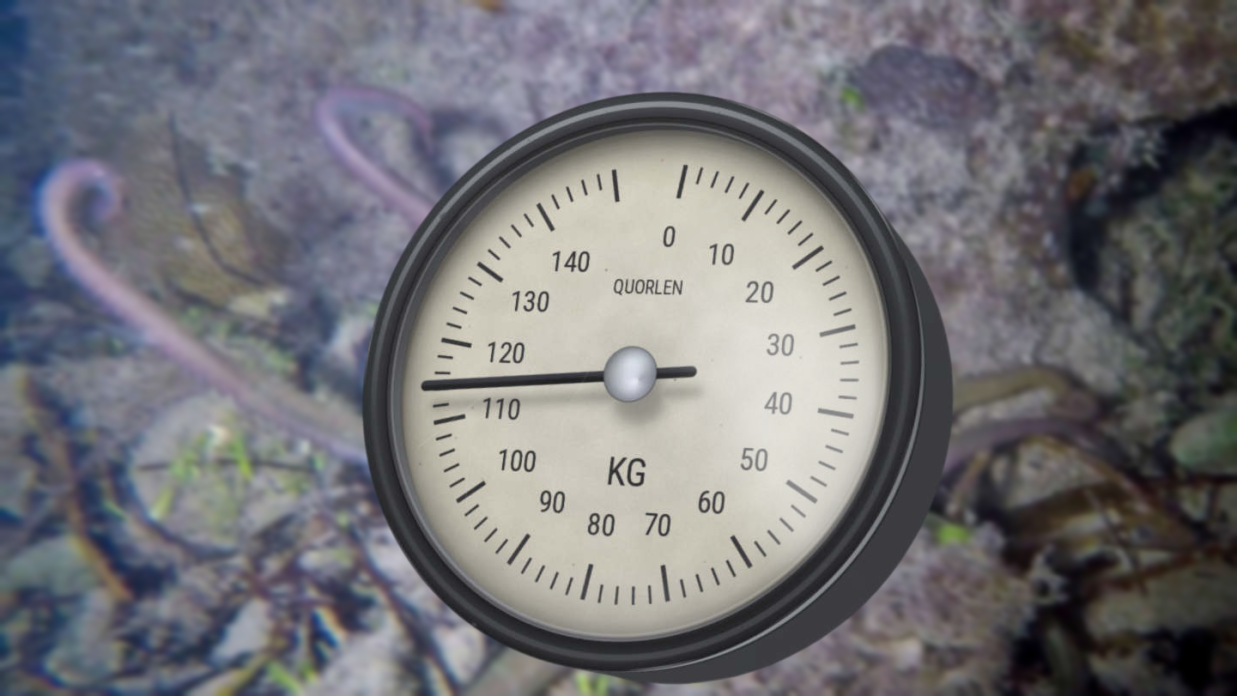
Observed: 114 kg
